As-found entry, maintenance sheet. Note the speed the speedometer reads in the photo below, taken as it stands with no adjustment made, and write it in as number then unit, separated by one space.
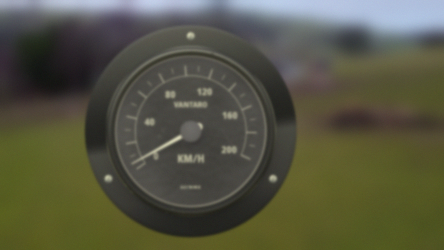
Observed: 5 km/h
